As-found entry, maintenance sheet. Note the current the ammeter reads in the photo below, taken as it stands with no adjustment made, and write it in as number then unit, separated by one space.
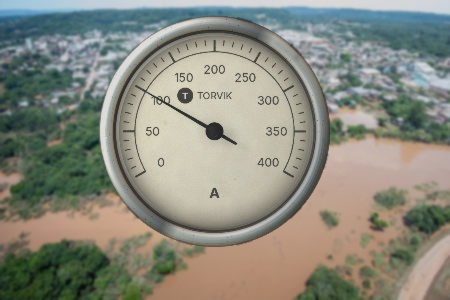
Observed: 100 A
